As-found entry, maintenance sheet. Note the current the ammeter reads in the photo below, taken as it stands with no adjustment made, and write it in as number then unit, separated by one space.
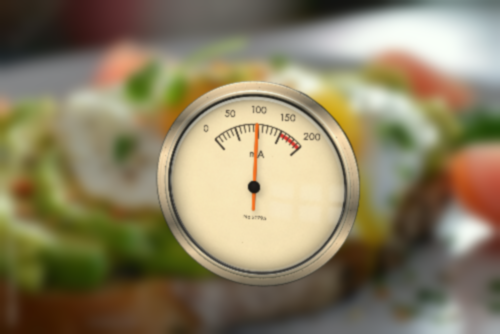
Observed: 100 mA
